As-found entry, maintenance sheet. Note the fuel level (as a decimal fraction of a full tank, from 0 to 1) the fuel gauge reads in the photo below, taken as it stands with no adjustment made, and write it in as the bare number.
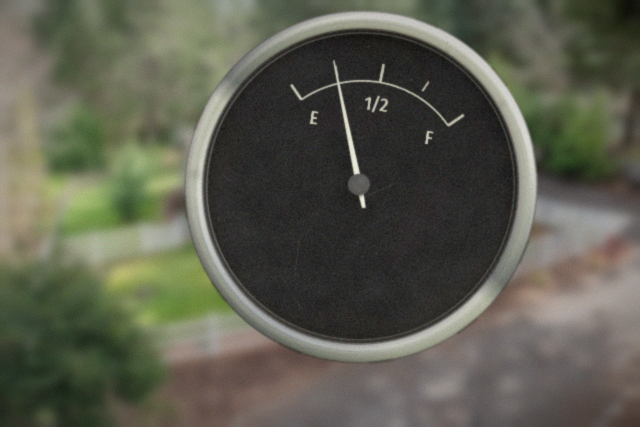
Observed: 0.25
